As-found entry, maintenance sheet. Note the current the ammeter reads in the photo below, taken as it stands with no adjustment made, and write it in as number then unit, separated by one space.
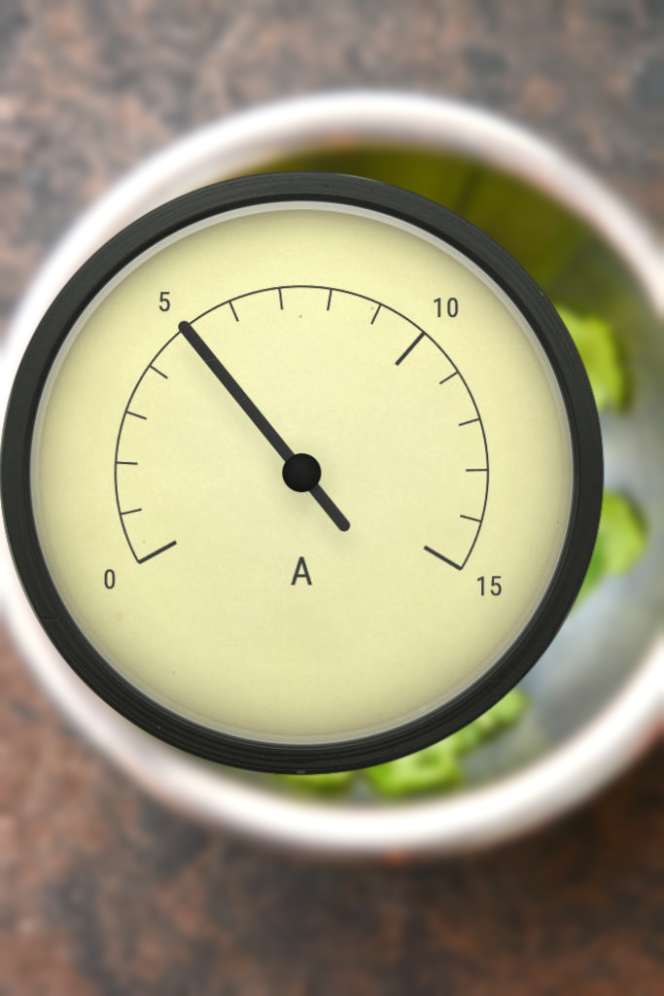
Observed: 5 A
